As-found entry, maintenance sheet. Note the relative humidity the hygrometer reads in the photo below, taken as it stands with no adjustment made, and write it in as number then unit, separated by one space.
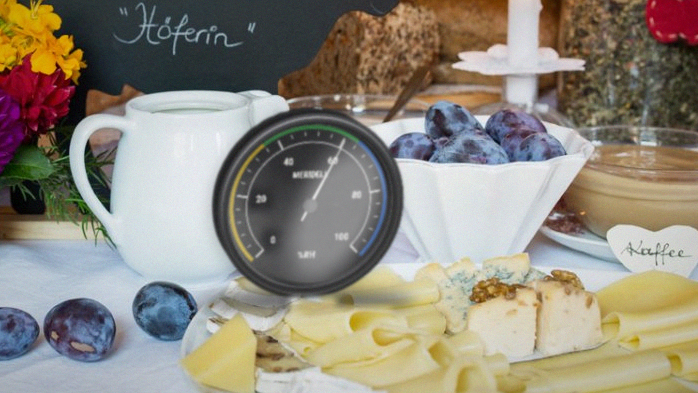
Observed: 60 %
